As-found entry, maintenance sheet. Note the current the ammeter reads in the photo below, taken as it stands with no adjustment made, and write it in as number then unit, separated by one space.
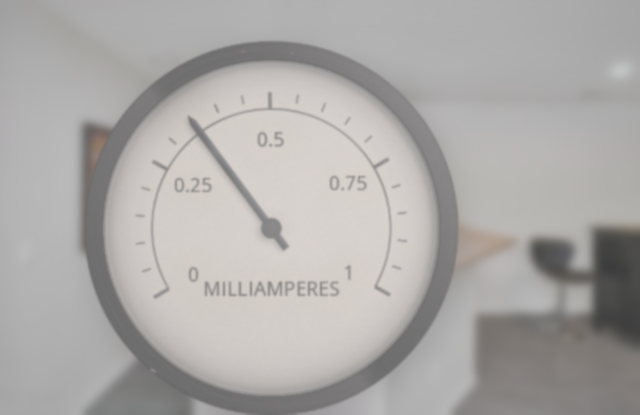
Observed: 0.35 mA
